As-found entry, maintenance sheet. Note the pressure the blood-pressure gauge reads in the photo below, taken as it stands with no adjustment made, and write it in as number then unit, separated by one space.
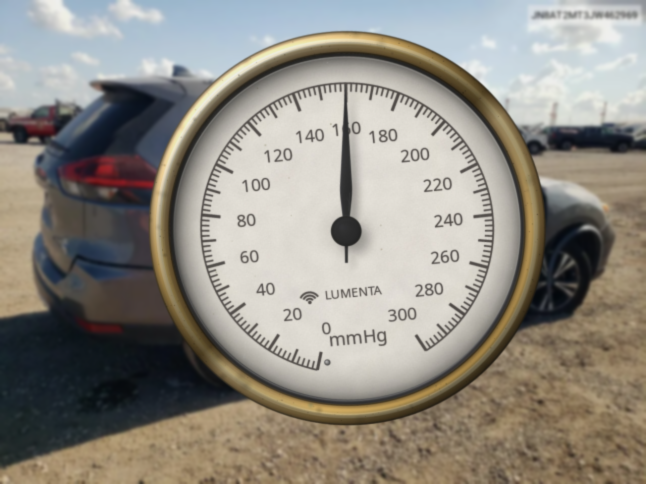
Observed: 160 mmHg
